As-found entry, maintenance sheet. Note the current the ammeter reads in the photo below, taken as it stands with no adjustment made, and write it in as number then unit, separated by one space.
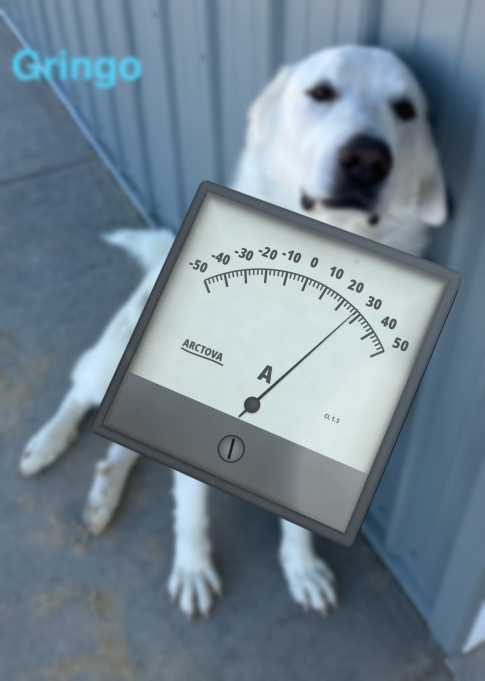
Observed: 28 A
